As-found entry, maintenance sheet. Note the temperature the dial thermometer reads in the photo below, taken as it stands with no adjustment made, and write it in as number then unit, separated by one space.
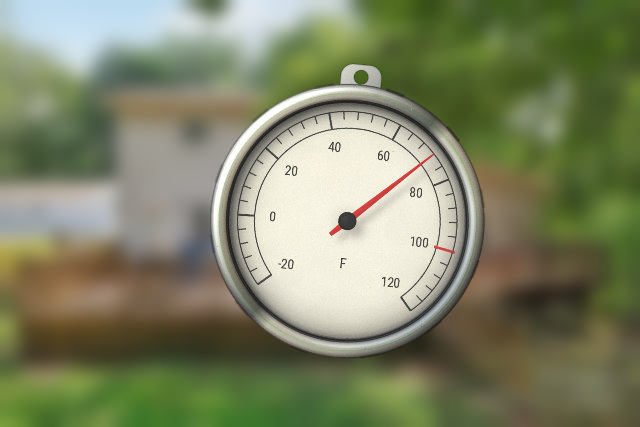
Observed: 72 °F
